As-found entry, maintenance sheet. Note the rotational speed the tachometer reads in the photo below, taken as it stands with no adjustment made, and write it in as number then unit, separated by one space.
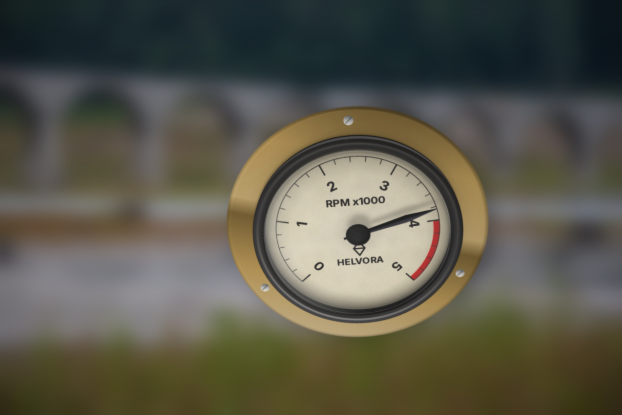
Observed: 3800 rpm
